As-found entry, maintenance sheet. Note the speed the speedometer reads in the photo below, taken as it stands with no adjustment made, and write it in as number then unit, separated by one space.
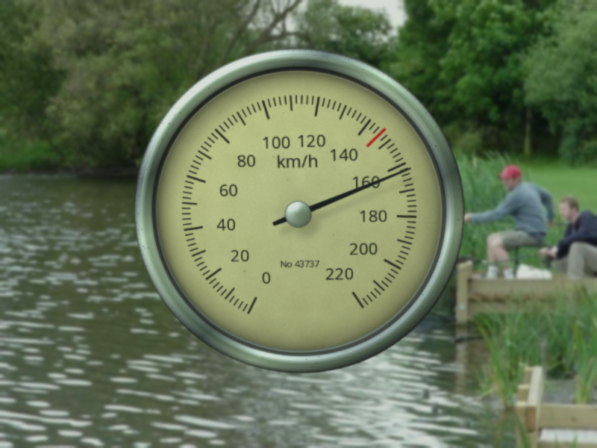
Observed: 162 km/h
